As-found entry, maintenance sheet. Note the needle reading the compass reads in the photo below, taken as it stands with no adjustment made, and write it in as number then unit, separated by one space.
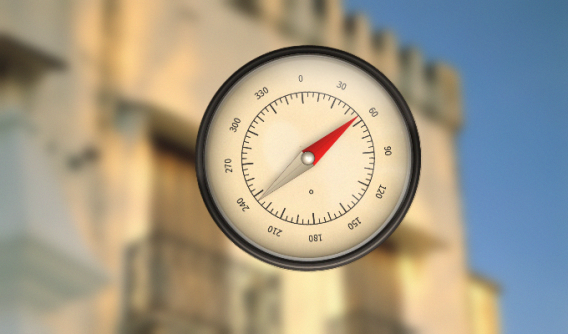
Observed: 55 °
